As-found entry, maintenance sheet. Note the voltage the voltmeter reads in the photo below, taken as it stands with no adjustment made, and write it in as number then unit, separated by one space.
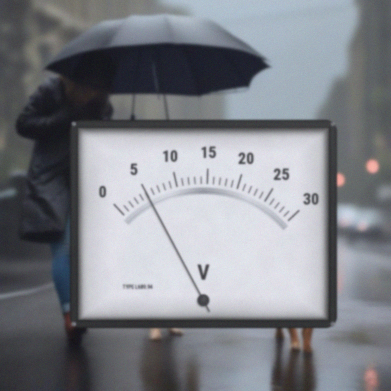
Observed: 5 V
